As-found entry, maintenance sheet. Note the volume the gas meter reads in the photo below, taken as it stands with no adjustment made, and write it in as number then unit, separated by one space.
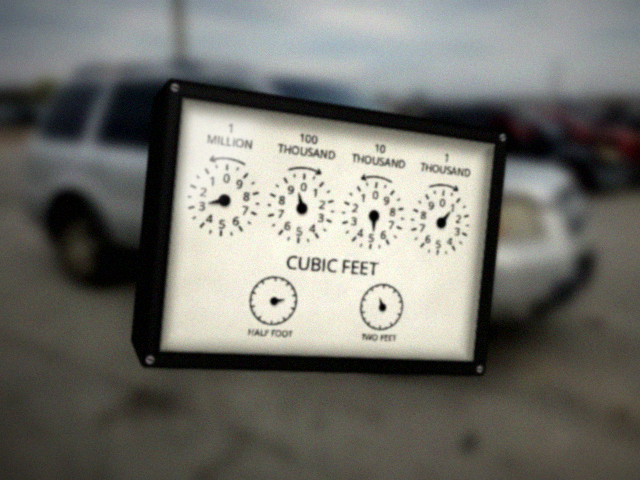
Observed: 295100 ft³
